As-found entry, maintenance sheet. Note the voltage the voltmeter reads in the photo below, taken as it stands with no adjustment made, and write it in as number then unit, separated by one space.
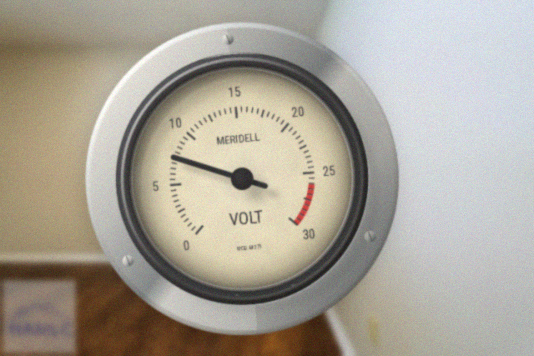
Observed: 7.5 V
